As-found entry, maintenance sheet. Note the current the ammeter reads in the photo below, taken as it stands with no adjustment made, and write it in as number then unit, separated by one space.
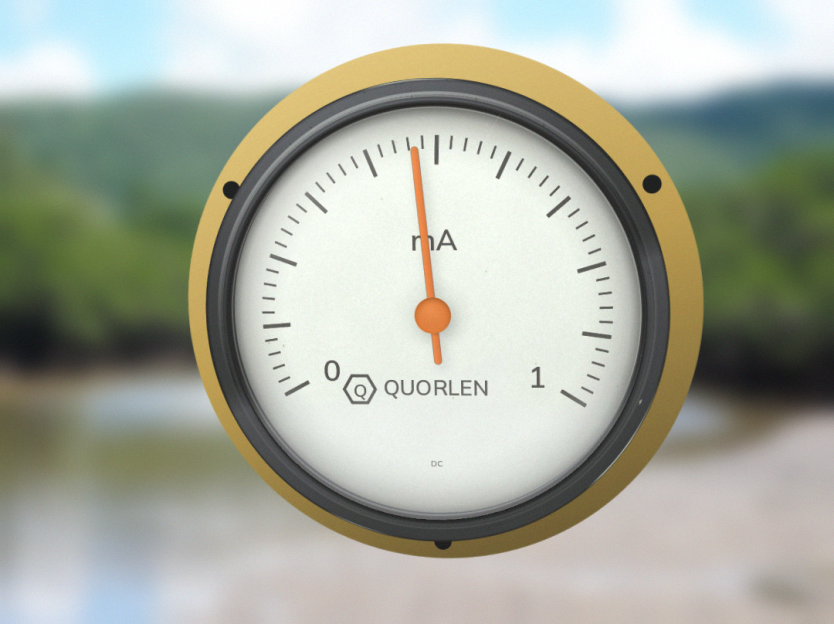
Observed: 0.47 mA
